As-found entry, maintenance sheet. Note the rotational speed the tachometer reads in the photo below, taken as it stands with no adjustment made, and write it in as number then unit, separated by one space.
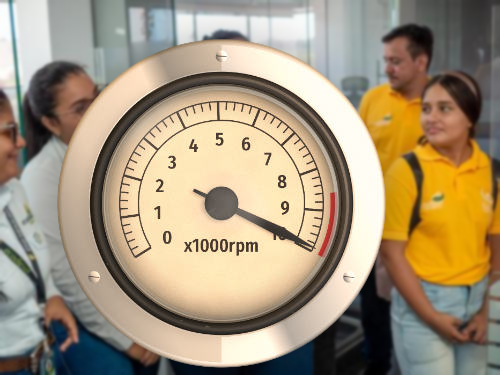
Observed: 9900 rpm
